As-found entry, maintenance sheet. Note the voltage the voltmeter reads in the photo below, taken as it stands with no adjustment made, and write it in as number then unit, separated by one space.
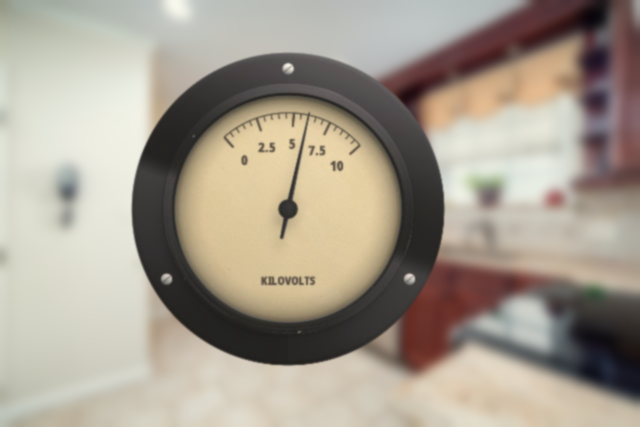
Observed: 6 kV
